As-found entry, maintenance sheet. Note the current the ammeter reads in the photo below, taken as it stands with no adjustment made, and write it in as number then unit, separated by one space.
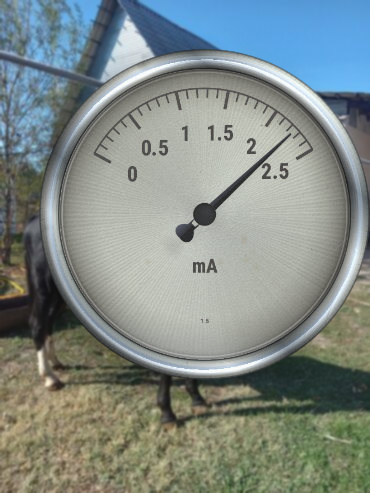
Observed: 2.25 mA
